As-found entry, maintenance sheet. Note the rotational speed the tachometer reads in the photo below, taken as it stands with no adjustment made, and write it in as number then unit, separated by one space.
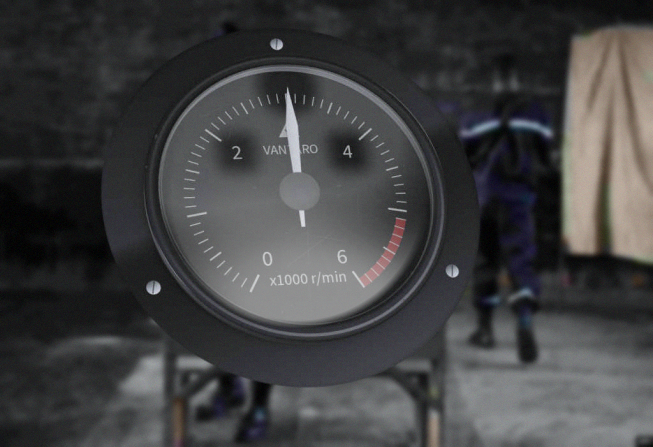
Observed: 3000 rpm
